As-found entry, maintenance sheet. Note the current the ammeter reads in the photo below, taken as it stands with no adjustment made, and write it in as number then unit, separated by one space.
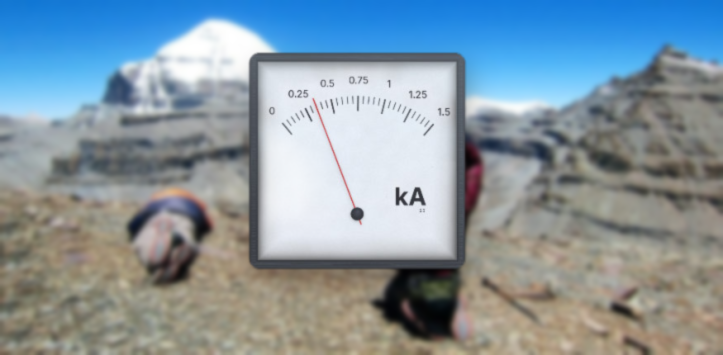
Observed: 0.35 kA
